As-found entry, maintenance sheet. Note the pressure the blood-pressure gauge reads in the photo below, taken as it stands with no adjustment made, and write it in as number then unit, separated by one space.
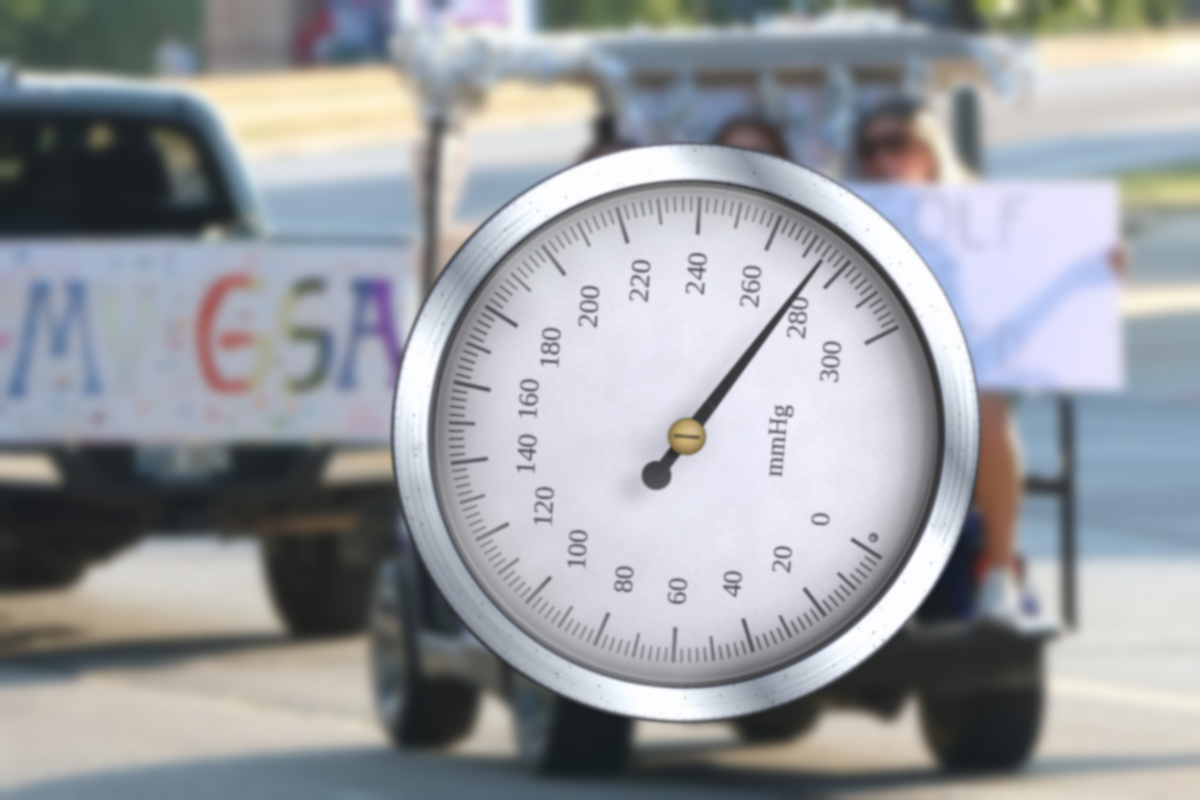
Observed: 274 mmHg
